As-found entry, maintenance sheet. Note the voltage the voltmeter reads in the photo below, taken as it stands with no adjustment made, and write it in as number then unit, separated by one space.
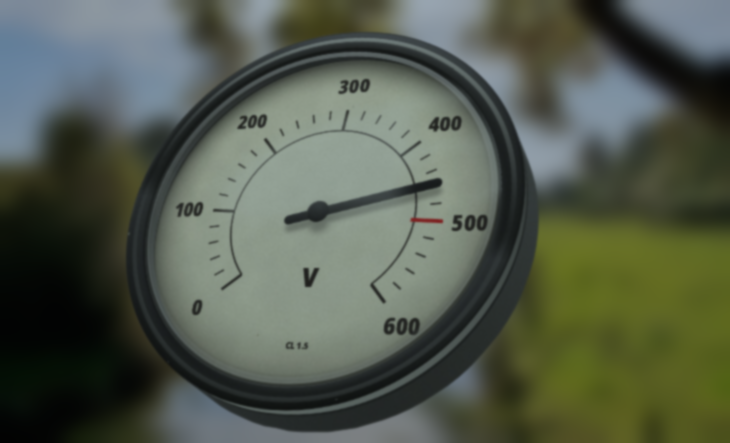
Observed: 460 V
